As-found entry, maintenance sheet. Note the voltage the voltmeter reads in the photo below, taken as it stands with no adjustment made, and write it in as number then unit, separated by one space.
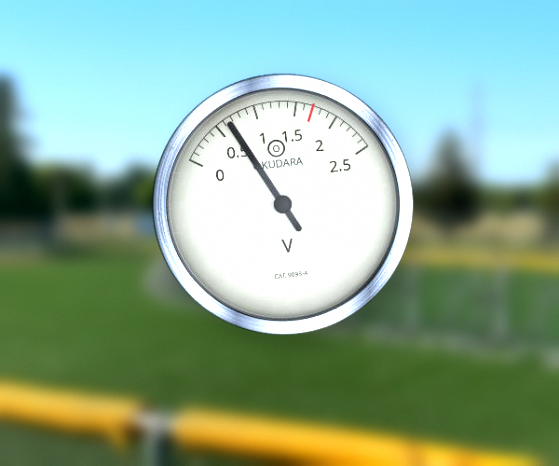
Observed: 0.65 V
